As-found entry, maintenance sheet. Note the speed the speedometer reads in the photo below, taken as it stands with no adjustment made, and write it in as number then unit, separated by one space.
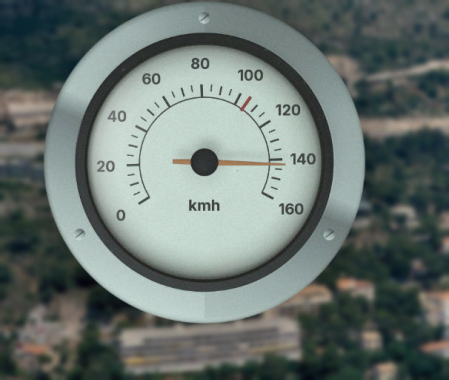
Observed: 142.5 km/h
